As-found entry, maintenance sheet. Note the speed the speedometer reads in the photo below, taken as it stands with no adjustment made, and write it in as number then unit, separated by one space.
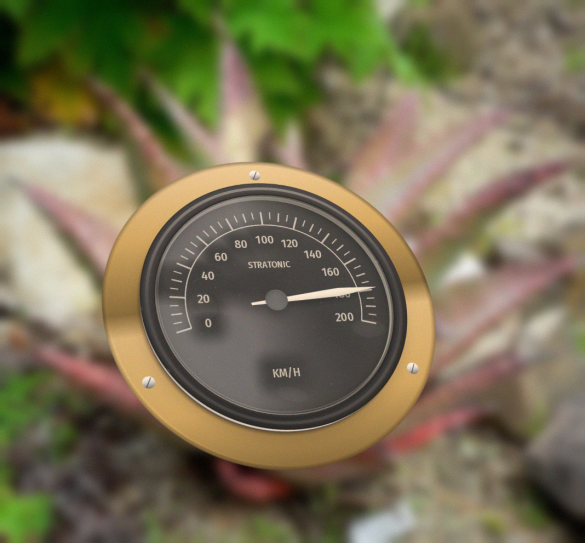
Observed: 180 km/h
